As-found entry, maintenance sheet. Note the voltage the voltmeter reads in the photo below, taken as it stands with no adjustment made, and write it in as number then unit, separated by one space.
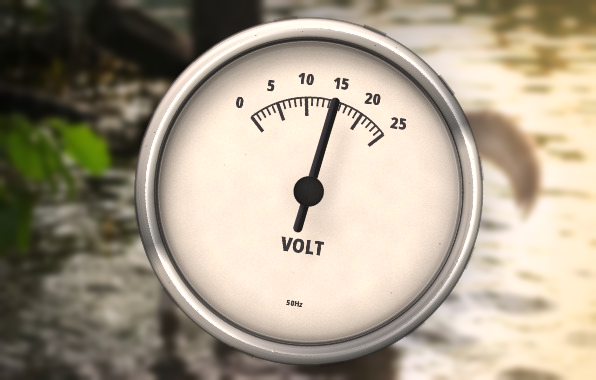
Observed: 15 V
